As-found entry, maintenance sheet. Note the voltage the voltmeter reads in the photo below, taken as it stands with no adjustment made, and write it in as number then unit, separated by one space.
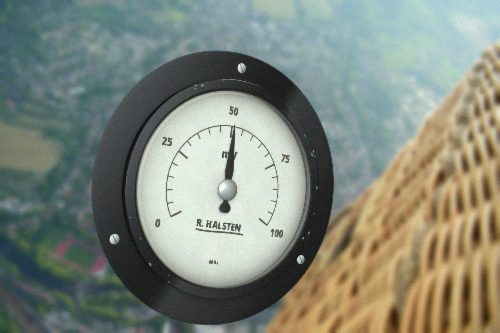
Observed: 50 mV
